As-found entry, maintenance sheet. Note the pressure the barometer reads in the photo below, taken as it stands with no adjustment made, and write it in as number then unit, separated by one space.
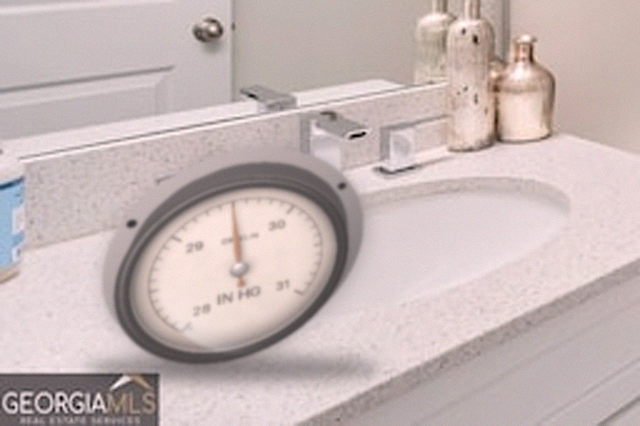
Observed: 29.5 inHg
